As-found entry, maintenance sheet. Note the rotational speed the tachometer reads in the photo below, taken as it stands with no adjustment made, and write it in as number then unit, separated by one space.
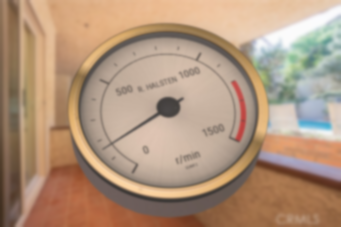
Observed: 150 rpm
